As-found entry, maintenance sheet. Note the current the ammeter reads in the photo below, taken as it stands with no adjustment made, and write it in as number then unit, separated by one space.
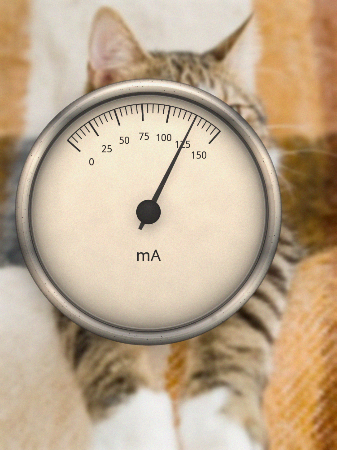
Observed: 125 mA
